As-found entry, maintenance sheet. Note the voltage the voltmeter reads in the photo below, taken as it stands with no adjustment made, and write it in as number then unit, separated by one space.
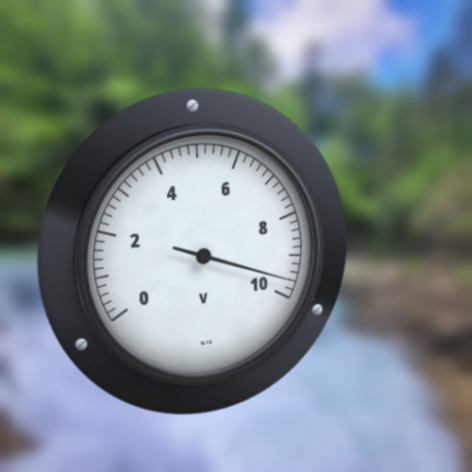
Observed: 9.6 V
